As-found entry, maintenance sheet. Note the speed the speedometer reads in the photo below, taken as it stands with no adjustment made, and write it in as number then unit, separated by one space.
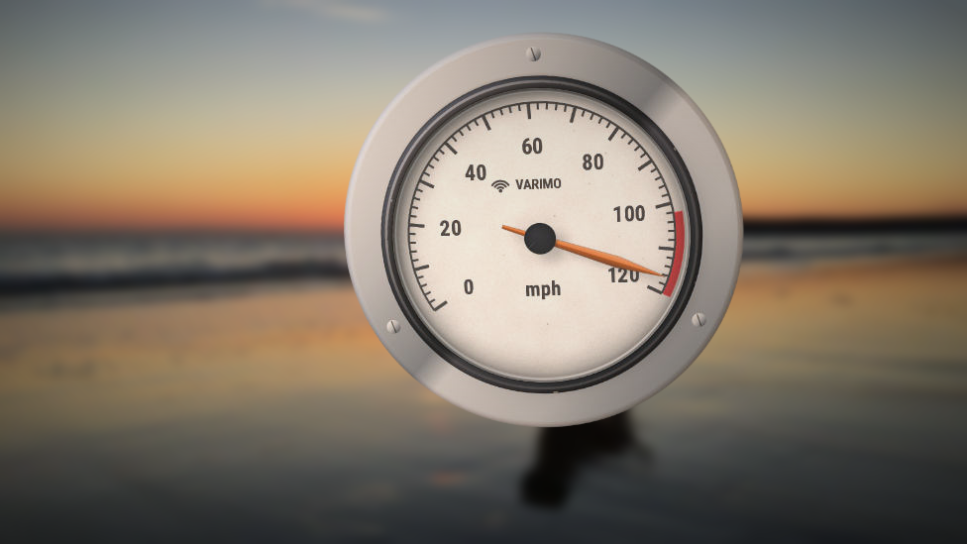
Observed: 116 mph
